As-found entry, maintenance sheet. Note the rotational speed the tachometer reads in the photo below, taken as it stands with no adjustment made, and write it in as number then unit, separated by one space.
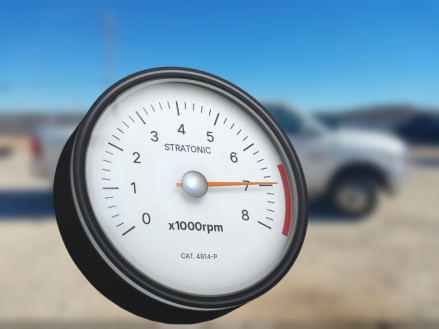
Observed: 7000 rpm
